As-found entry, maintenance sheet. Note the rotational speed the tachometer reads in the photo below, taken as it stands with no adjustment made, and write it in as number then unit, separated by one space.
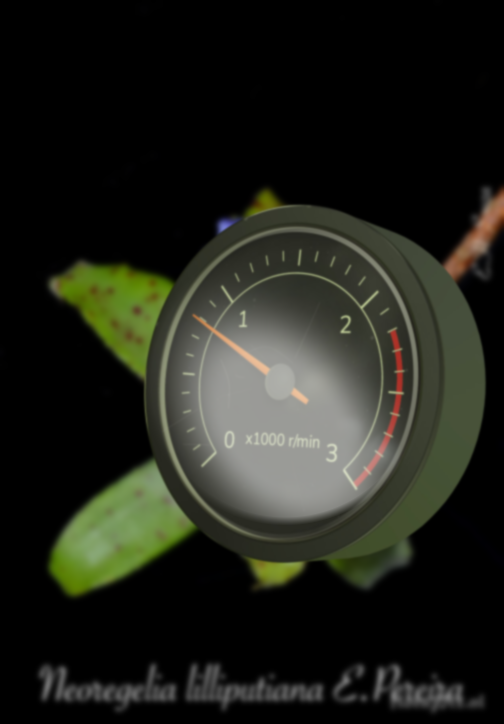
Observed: 800 rpm
